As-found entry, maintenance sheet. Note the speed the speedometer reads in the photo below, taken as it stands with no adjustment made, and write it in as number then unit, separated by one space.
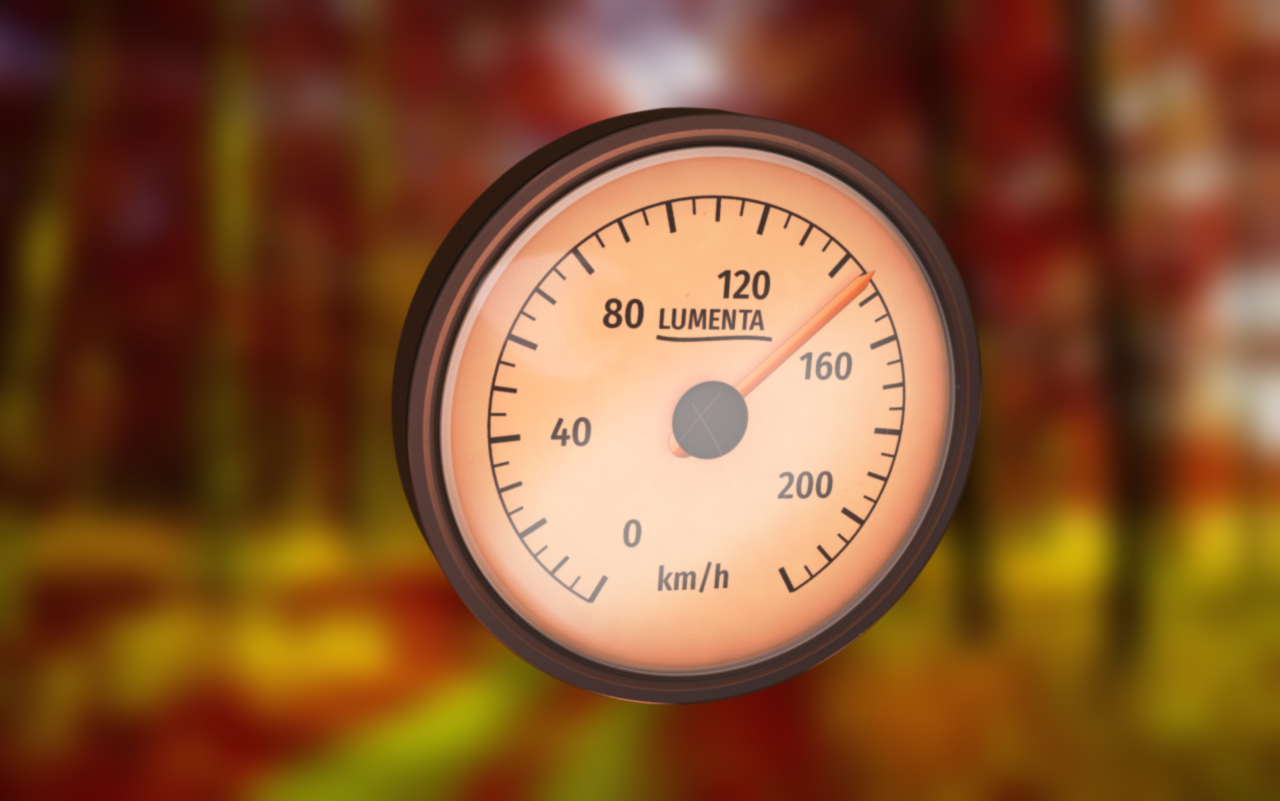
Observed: 145 km/h
